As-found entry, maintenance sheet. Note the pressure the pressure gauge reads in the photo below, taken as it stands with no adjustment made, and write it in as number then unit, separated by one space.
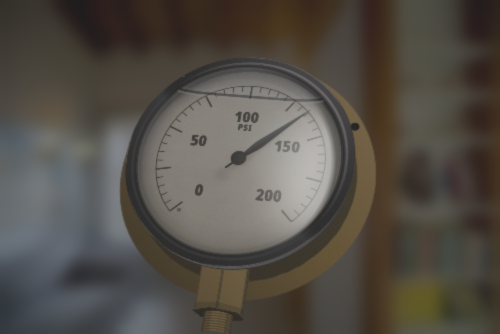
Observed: 135 psi
